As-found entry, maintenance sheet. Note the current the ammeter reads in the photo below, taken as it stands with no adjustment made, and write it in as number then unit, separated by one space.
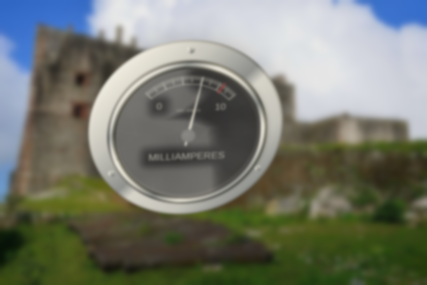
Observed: 6 mA
